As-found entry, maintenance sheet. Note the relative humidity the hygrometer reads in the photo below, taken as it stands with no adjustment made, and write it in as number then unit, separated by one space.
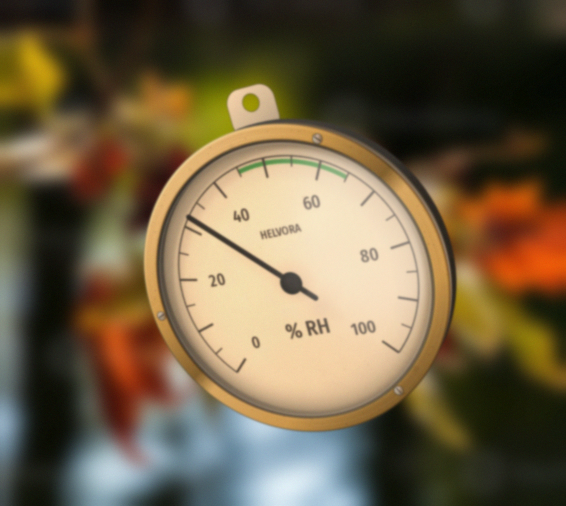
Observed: 32.5 %
